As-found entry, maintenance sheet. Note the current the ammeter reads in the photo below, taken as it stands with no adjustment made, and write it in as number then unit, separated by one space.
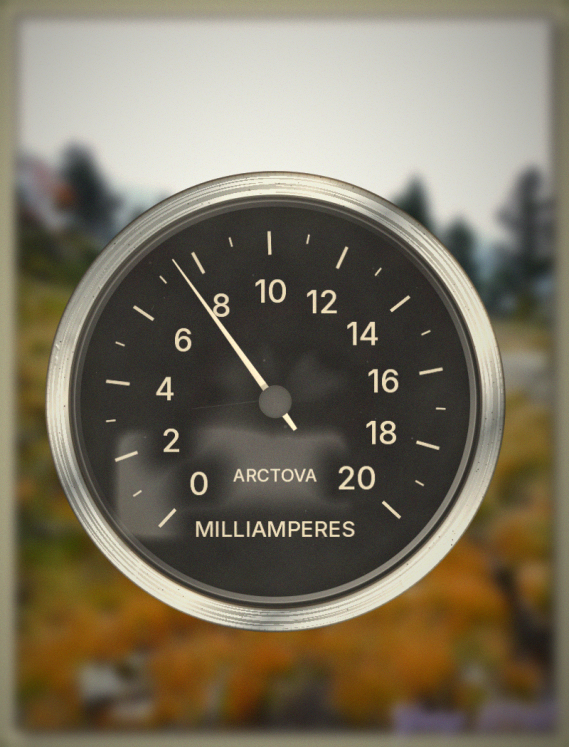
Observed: 7.5 mA
